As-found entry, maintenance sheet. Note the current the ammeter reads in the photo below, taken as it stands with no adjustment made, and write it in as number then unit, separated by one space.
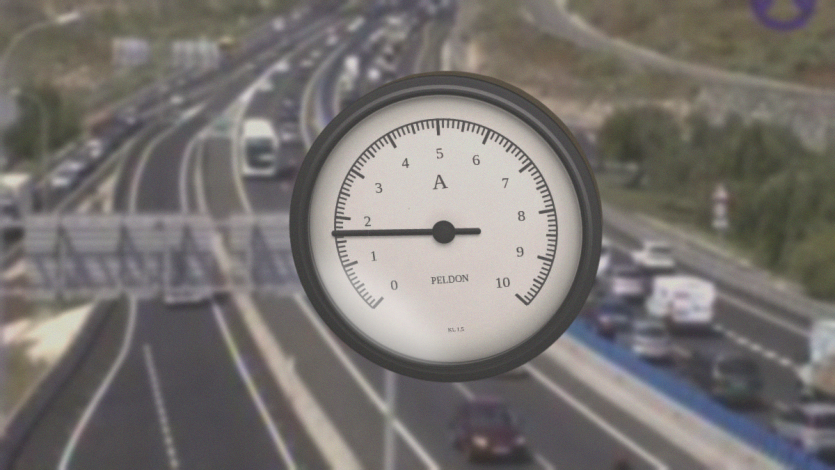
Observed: 1.7 A
